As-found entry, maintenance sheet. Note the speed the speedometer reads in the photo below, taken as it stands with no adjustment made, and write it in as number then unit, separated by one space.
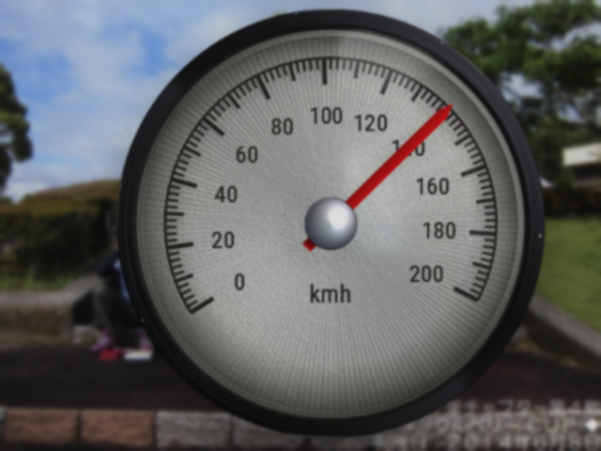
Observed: 140 km/h
